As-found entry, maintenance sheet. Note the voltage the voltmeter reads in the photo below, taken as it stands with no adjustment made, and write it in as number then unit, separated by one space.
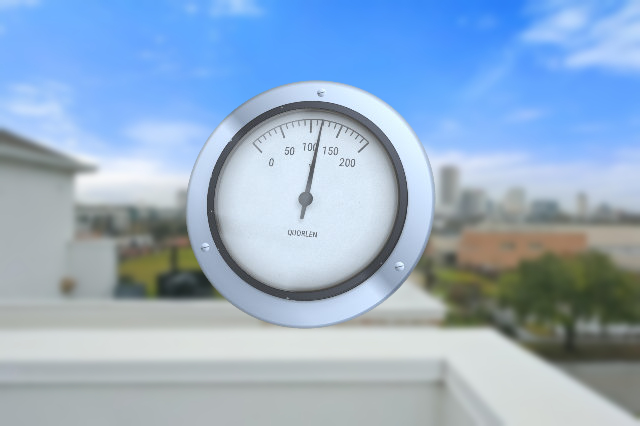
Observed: 120 V
